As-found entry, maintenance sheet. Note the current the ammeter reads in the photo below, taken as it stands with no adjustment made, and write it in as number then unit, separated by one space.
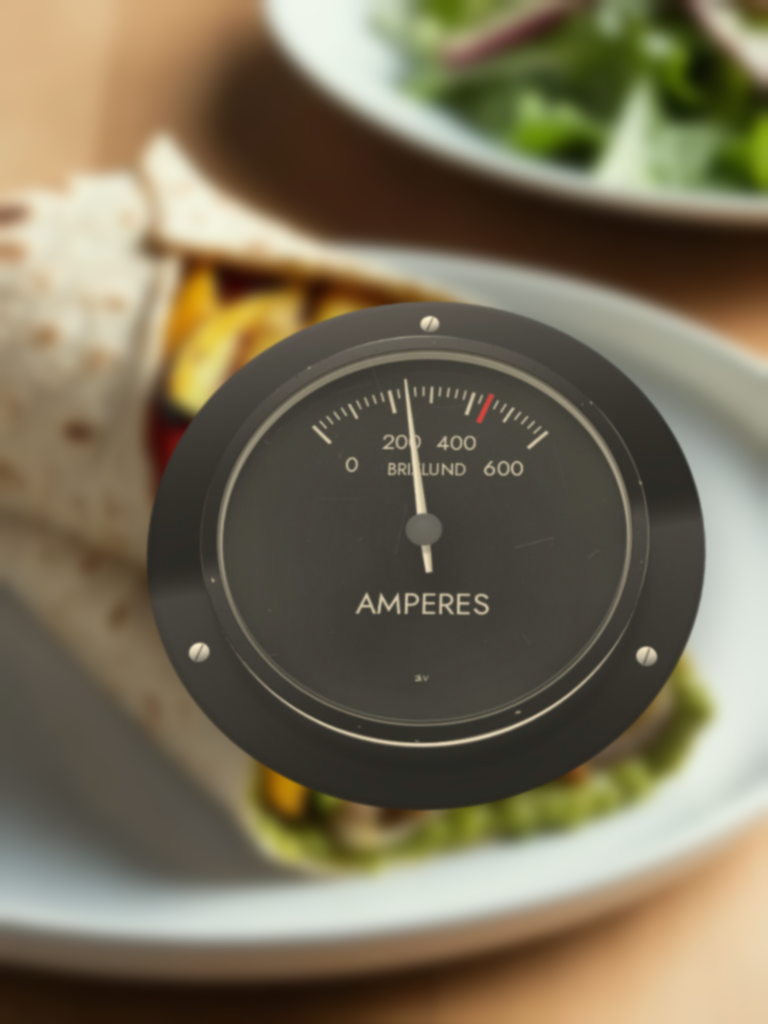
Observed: 240 A
